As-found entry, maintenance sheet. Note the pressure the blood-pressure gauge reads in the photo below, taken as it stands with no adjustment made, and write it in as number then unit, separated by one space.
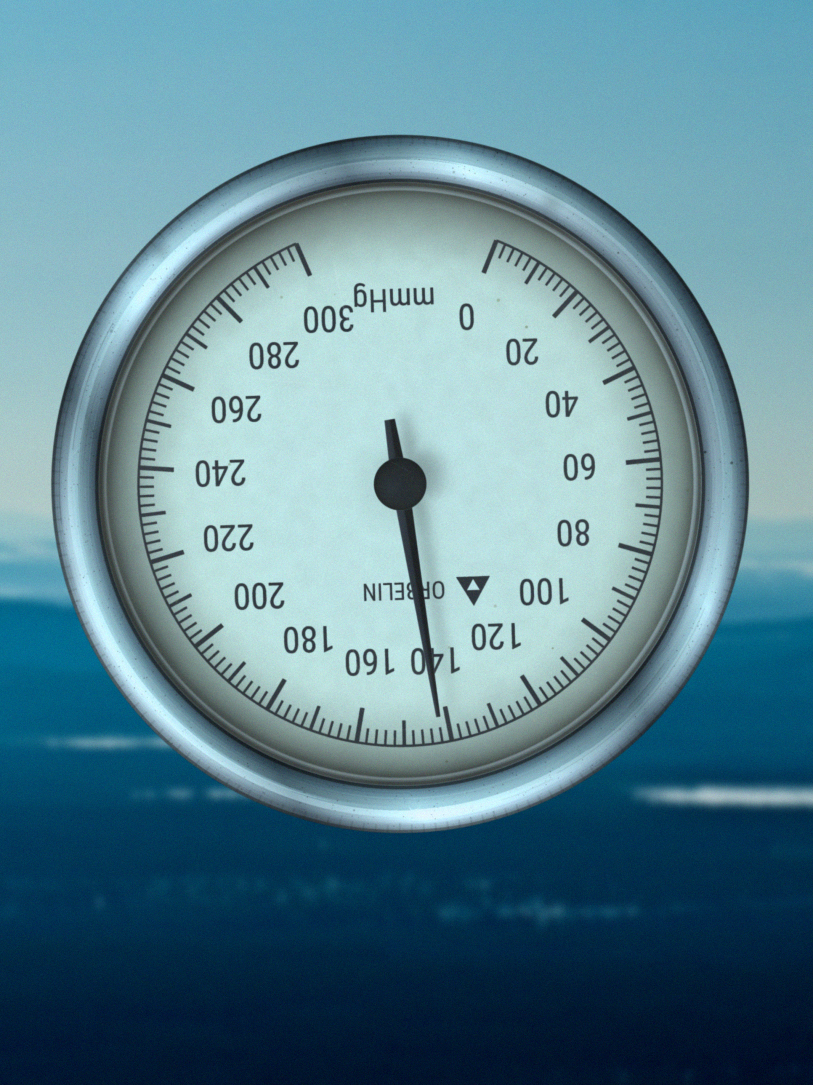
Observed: 142 mmHg
